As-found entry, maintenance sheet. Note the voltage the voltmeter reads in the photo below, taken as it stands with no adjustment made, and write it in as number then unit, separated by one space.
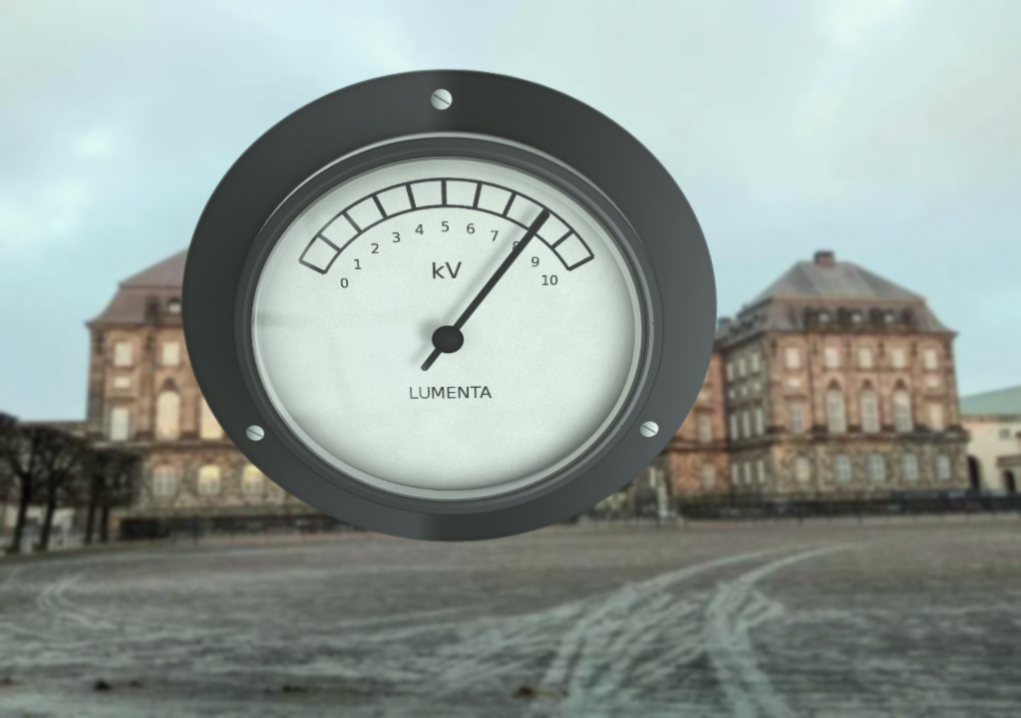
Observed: 8 kV
